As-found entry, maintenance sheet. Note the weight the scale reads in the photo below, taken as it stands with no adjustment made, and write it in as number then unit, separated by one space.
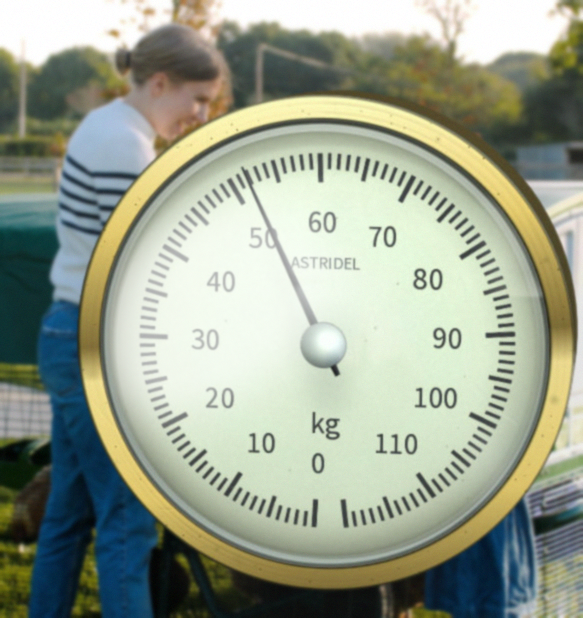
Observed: 52 kg
